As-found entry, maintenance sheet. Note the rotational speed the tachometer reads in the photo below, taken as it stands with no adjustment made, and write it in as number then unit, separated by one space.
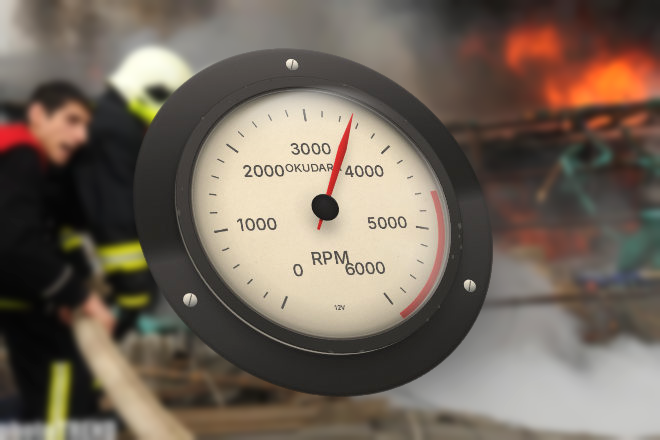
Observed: 3500 rpm
